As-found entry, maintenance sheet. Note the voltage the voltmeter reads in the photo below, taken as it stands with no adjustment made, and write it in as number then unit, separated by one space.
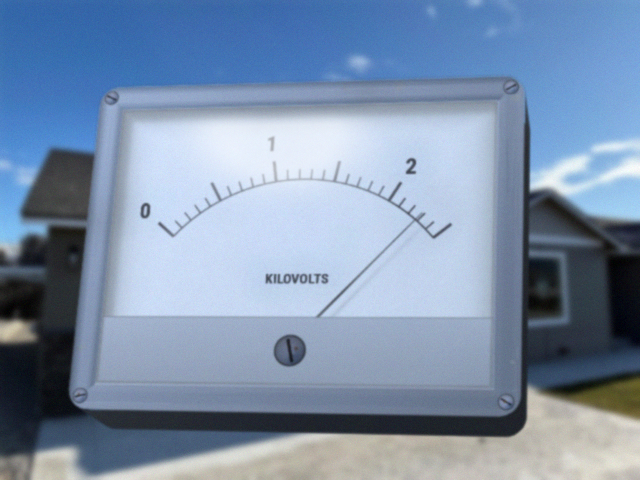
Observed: 2.3 kV
